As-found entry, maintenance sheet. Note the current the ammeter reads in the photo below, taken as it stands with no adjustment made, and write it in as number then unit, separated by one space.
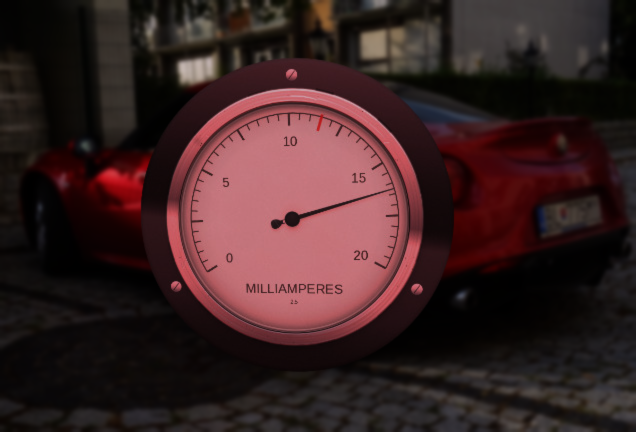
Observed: 16.25 mA
